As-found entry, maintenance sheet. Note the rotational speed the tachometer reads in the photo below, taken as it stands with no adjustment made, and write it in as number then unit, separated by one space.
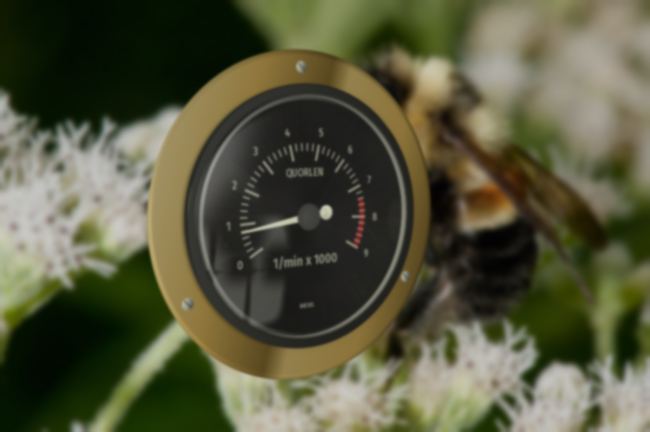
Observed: 800 rpm
